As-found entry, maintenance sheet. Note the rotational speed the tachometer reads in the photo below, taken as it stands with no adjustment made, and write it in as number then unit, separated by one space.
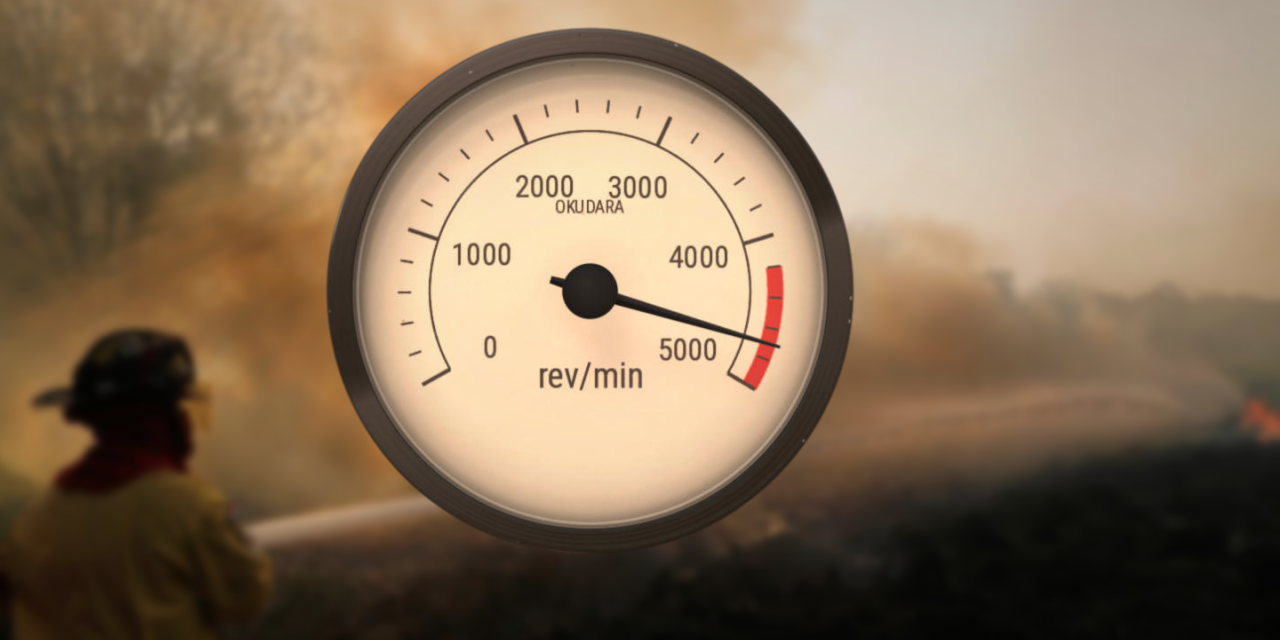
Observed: 4700 rpm
